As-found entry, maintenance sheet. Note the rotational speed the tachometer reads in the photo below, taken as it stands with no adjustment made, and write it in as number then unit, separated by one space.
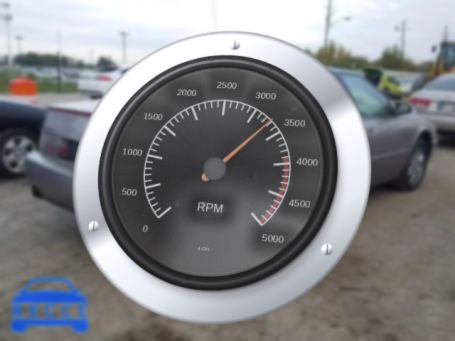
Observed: 3300 rpm
